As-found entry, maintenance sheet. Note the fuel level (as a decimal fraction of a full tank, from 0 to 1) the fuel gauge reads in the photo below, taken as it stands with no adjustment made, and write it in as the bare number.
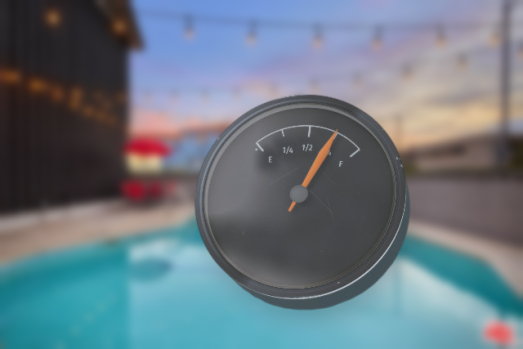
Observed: 0.75
